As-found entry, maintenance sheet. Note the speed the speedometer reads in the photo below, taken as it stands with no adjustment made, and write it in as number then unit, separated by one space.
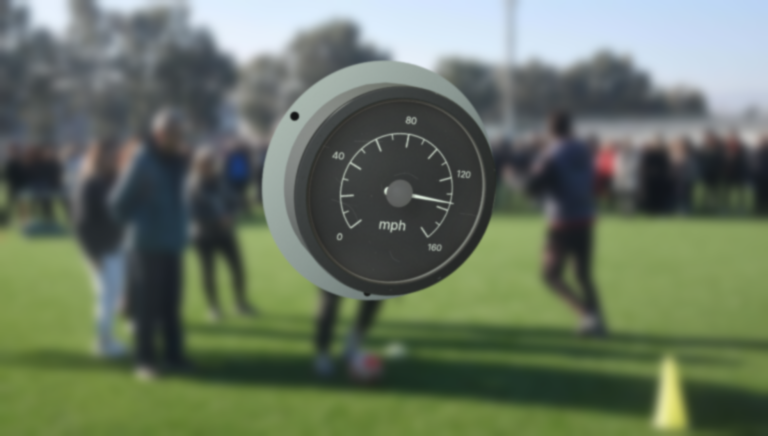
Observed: 135 mph
